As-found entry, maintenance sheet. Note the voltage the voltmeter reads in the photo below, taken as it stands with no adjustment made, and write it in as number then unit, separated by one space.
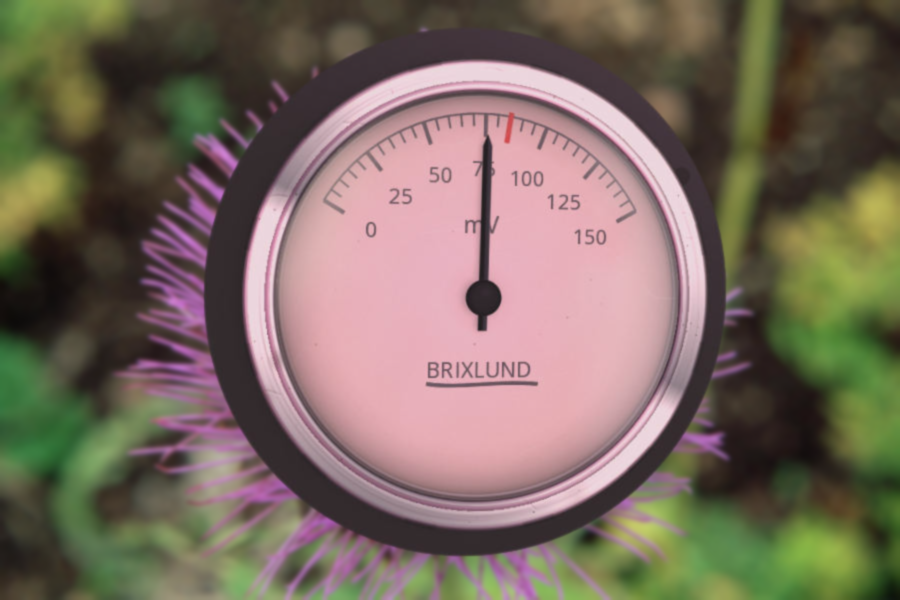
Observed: 75 mV
